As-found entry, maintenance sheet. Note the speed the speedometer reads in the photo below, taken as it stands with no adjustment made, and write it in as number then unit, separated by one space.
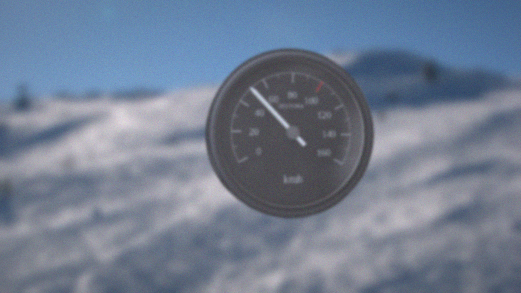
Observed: 50 km/h
